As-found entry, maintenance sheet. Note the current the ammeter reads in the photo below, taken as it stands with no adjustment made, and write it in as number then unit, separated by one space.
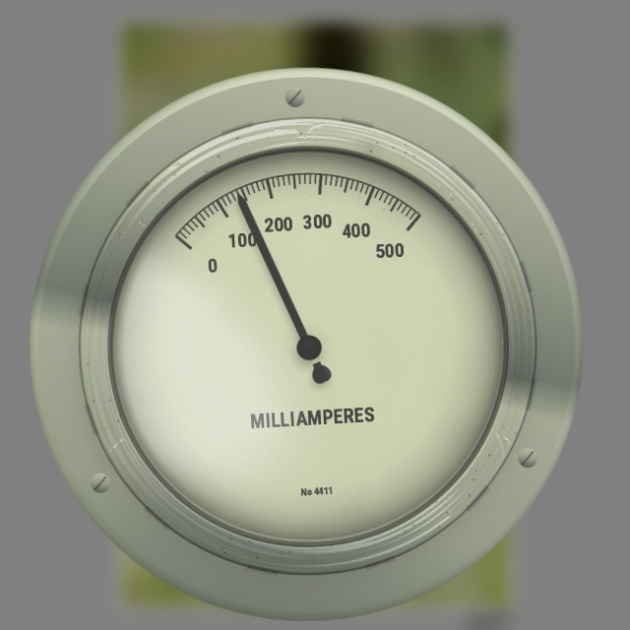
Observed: 140 mA
